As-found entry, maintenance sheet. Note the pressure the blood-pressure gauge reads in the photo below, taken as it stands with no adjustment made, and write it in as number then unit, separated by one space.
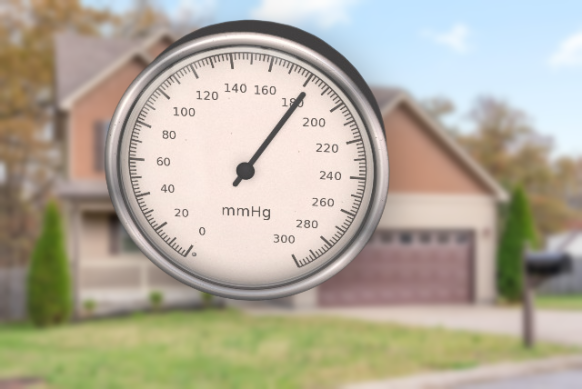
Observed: 182 mmHg
